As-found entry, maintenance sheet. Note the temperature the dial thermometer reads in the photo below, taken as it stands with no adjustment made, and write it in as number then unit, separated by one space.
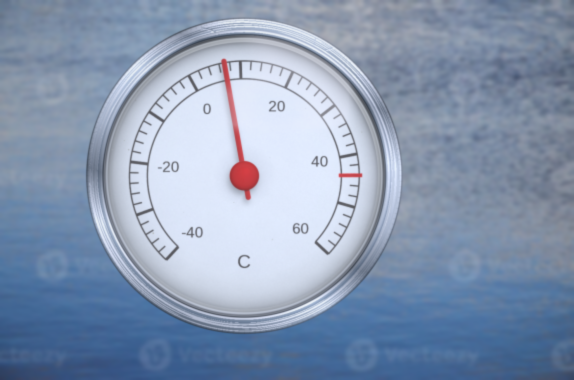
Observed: 7 °C
